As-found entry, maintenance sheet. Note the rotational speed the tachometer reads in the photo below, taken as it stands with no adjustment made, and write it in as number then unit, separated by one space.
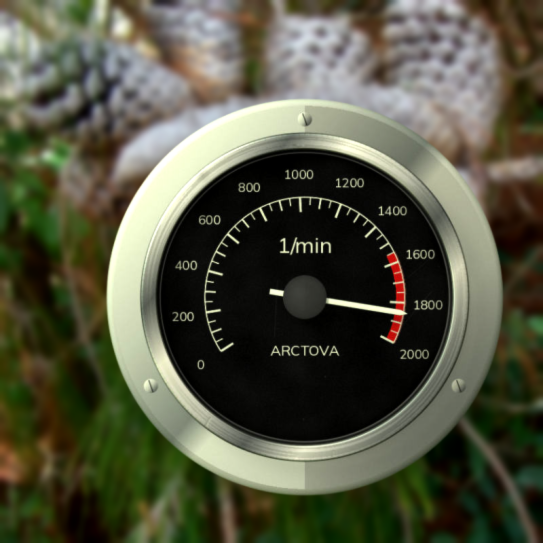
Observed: 1850 rpm
